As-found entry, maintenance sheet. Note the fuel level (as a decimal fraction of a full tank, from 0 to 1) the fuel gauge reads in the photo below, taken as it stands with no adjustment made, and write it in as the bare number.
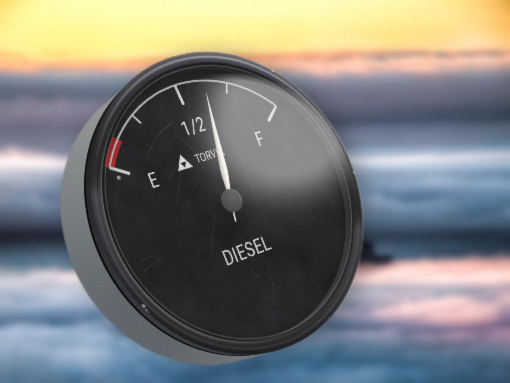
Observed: 0.625
